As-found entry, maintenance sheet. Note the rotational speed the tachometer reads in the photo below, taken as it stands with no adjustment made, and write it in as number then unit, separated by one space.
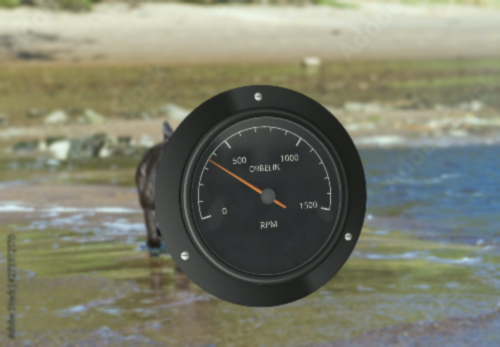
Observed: 350 rpm
